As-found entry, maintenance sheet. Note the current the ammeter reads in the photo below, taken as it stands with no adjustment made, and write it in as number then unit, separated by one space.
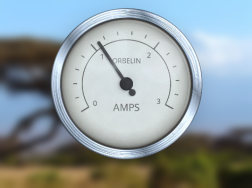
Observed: 1.1 A
